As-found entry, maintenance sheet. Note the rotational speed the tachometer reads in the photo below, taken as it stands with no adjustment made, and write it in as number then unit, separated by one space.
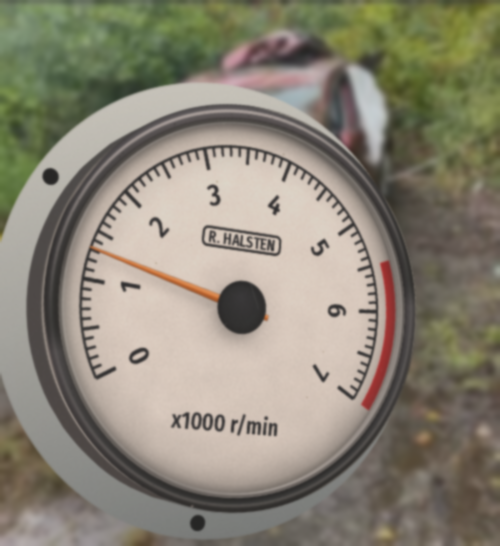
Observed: 1300 rpm
